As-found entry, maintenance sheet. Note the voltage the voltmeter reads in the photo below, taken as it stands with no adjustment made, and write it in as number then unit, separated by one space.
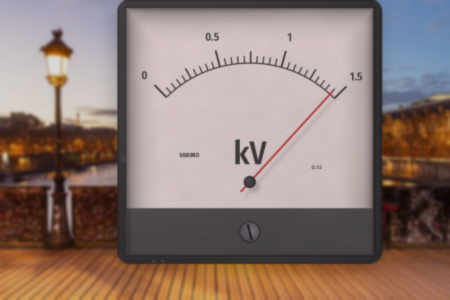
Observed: 1.45 kV
